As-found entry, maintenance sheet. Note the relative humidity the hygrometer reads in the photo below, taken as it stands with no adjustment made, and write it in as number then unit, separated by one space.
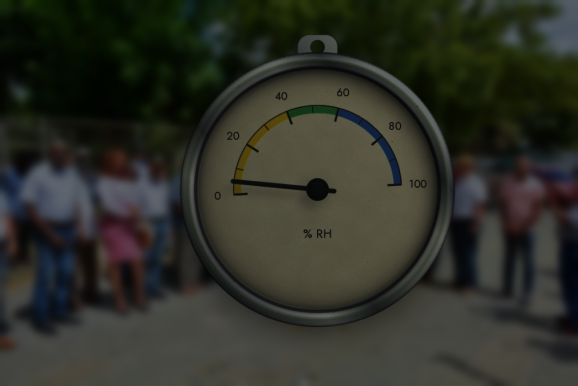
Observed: 5 %
